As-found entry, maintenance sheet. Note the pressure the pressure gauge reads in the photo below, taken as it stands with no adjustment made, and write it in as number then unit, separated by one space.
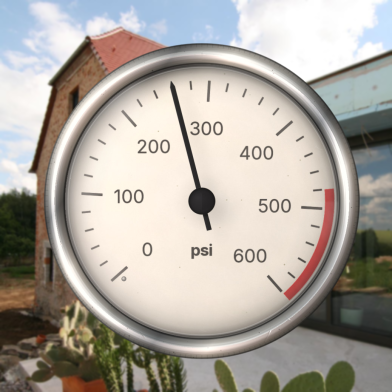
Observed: 260 psi
